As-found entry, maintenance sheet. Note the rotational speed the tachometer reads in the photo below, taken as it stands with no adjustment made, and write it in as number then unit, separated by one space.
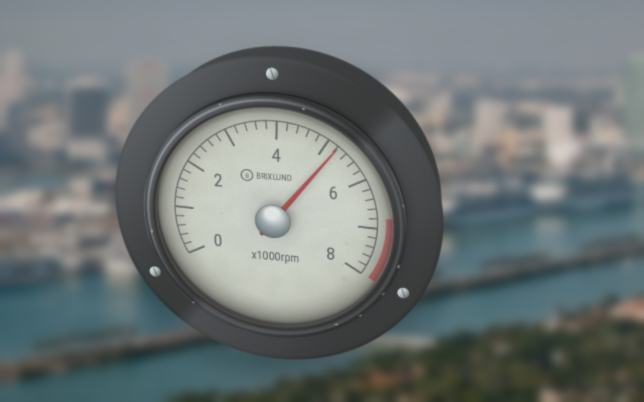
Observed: 5200 rpm
